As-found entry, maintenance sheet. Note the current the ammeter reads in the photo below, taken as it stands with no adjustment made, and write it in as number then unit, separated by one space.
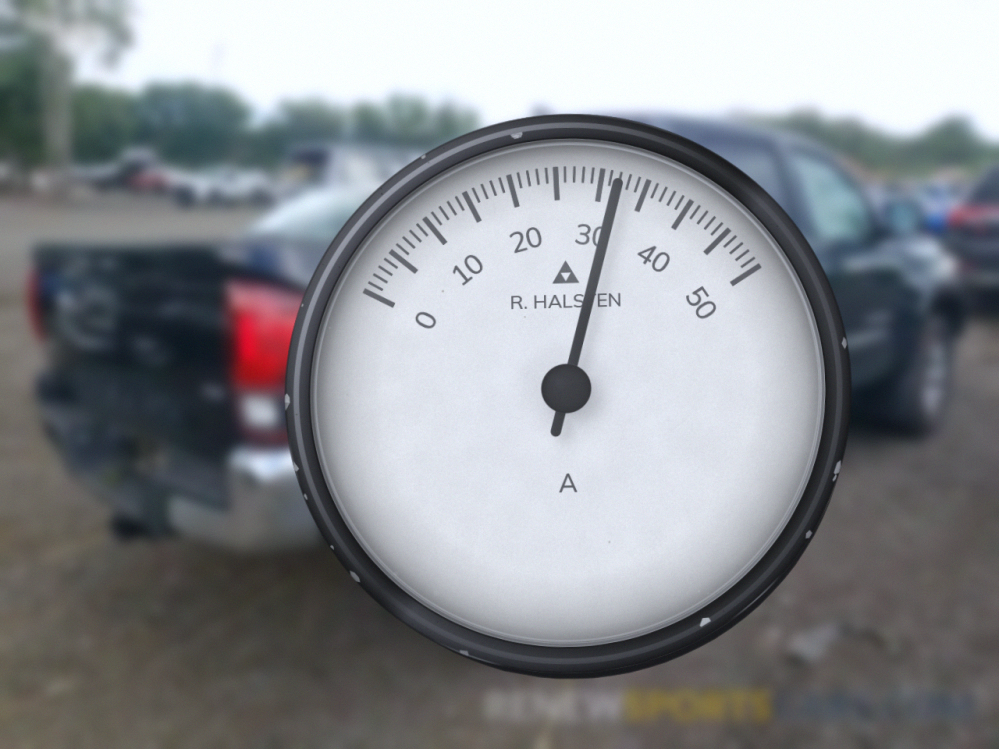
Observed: 32 A
